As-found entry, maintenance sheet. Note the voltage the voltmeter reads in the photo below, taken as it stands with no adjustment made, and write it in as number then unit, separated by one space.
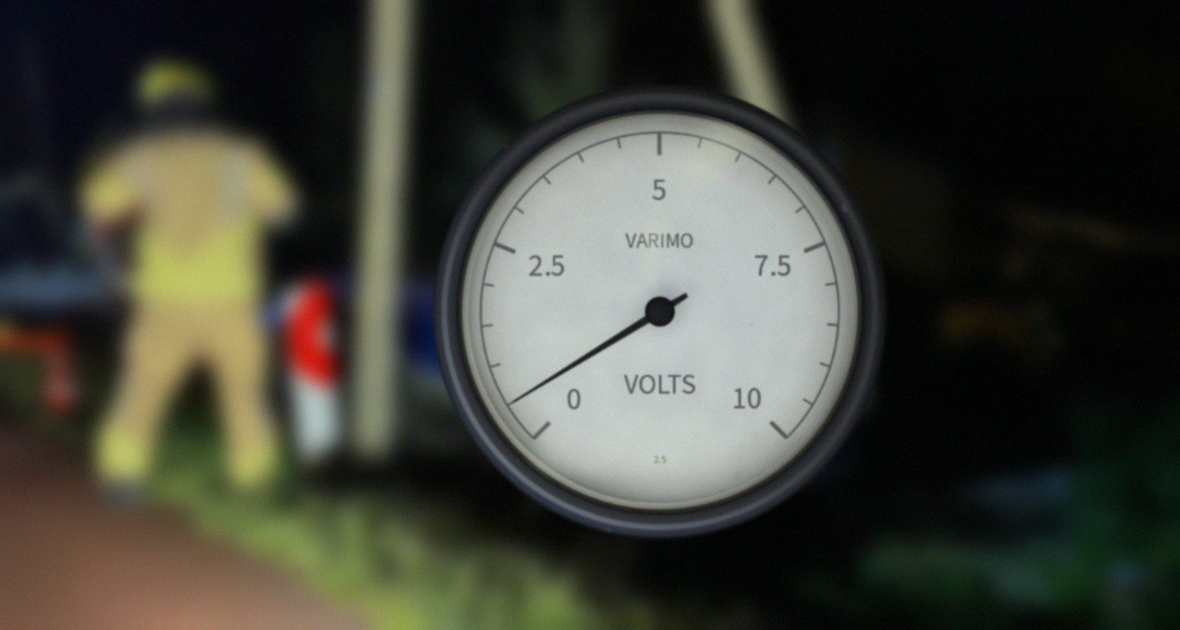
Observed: 0.5 V
